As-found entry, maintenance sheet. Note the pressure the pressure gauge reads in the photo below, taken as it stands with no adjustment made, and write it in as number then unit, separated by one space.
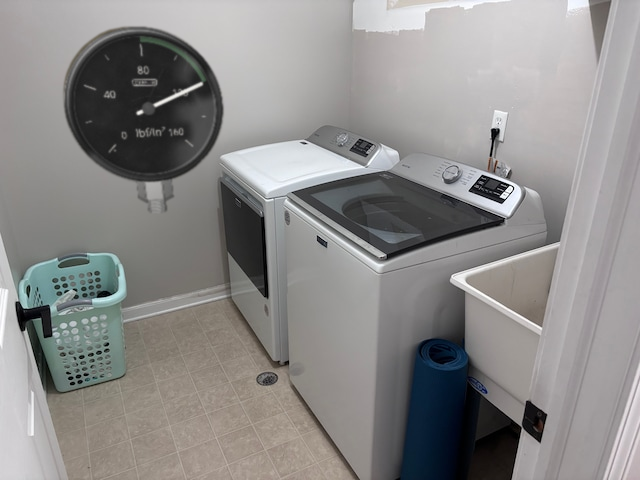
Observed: 120 psi
